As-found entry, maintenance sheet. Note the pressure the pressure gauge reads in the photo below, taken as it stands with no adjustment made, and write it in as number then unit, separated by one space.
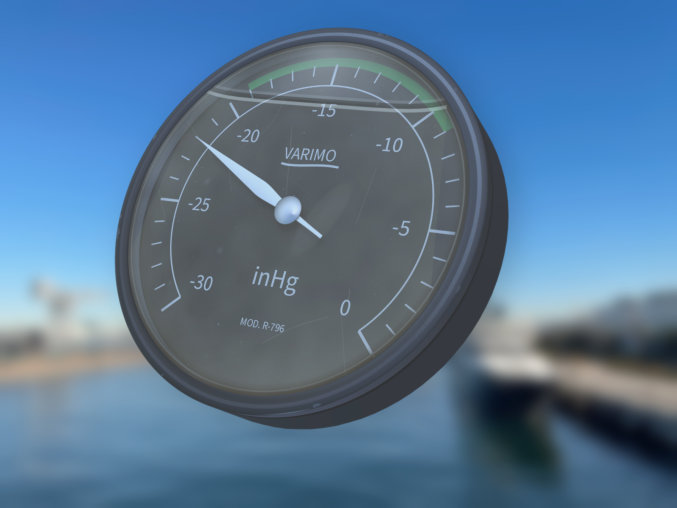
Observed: -22 inHg
